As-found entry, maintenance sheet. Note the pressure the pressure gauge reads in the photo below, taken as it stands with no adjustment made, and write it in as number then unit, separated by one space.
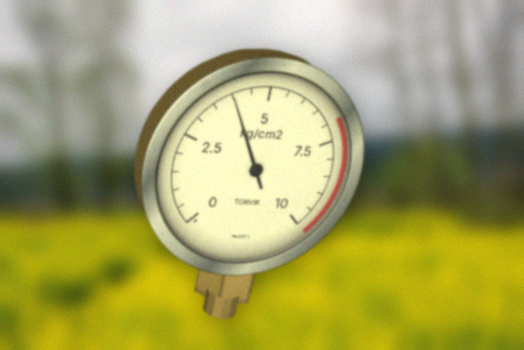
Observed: 4 kg/cm²
